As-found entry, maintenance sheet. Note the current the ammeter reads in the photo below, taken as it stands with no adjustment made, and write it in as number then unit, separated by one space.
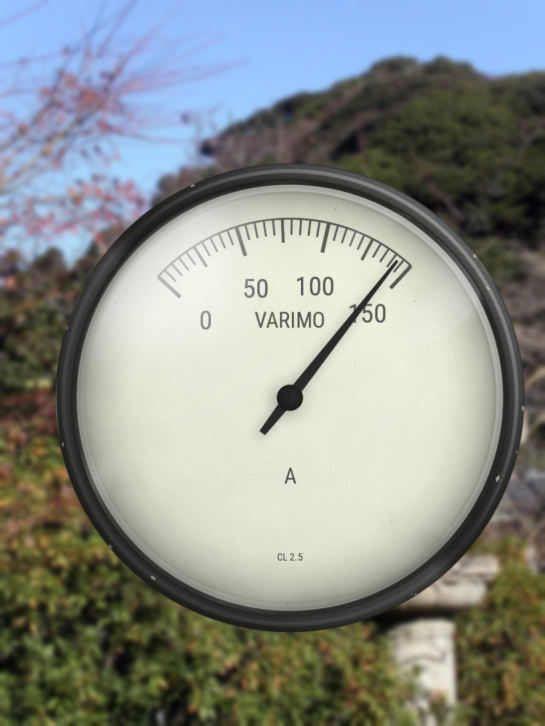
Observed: 142.5 A
